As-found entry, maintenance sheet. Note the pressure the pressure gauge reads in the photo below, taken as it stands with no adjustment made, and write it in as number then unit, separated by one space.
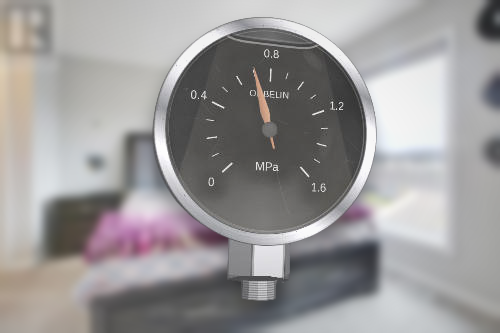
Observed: 0.7 MPa
